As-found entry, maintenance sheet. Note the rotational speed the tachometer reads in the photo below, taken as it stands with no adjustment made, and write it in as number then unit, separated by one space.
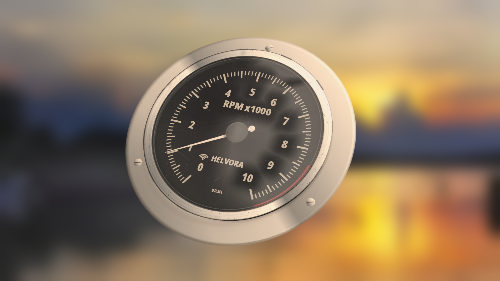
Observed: 1000 rpm
